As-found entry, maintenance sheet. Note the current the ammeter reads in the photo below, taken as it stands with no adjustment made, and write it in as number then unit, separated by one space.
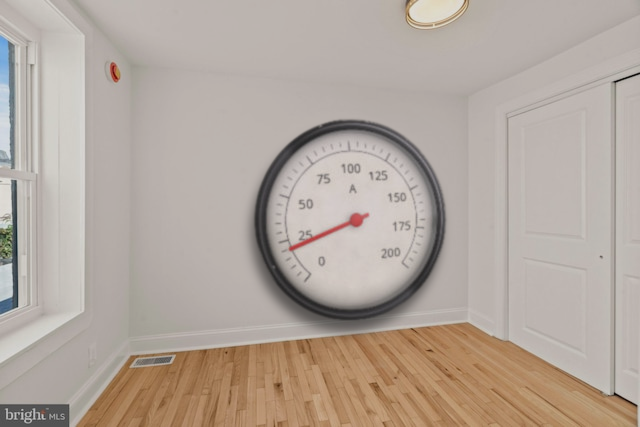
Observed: 20 A
